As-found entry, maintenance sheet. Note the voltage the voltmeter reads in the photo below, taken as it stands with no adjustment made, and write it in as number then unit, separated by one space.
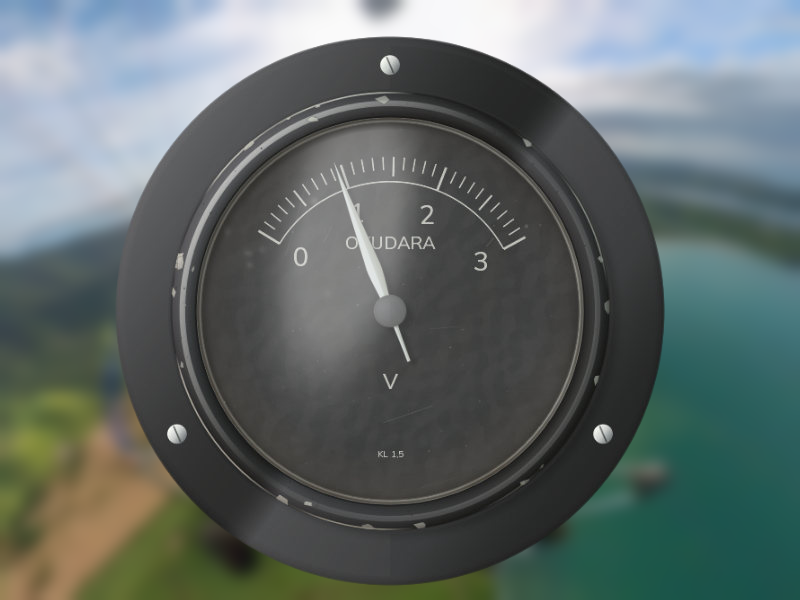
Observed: 0.95 V
